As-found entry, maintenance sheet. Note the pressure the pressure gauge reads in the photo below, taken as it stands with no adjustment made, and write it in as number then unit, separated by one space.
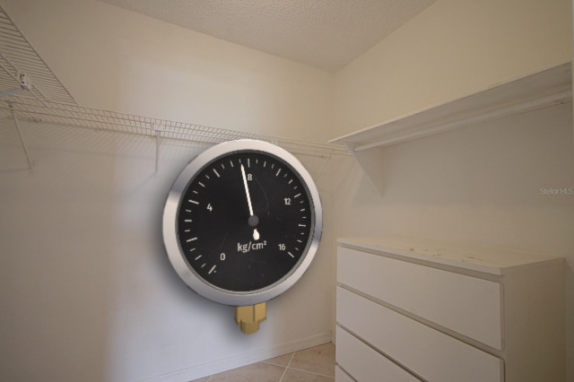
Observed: 7.5 kg/cm²
